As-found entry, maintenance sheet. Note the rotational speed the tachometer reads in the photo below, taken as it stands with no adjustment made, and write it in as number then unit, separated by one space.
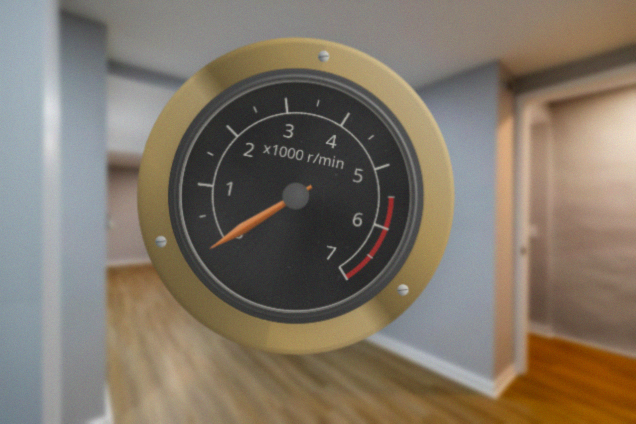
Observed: 0 rpm
